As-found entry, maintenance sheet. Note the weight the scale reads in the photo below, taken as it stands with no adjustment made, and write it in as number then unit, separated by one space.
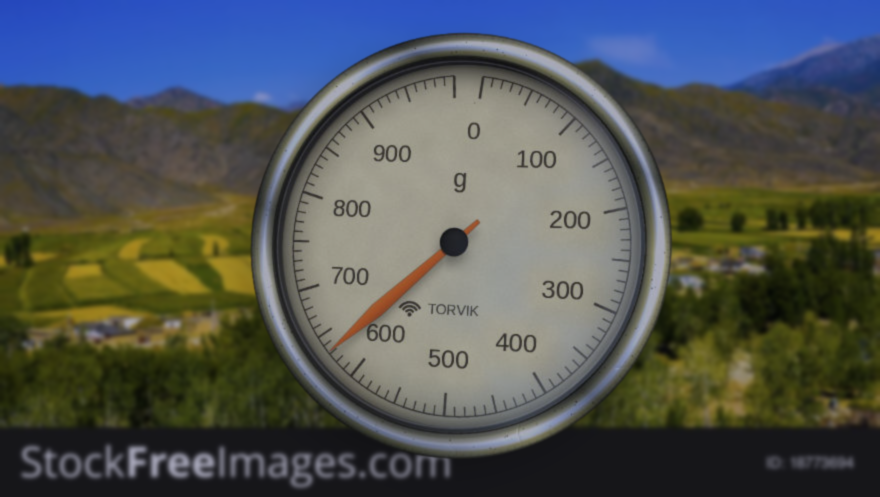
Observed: 630 g
